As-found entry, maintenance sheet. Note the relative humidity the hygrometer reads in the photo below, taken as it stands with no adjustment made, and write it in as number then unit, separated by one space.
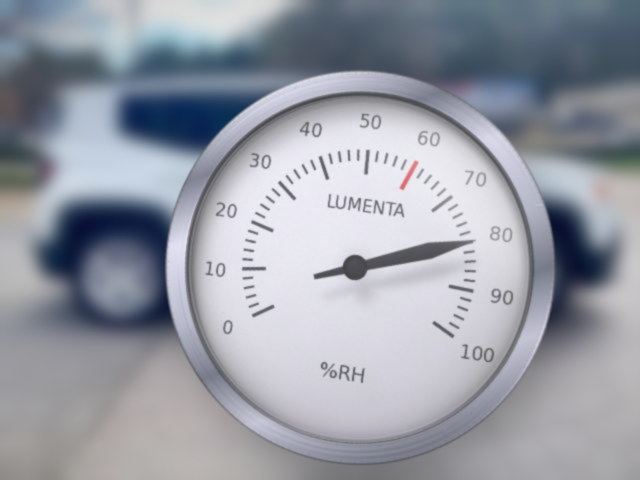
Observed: 80 %
